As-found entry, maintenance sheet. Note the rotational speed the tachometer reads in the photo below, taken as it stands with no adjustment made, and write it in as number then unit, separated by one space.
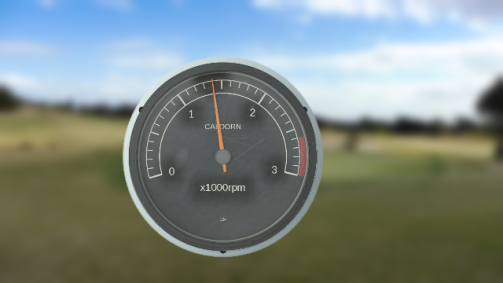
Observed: 1400 rpm
